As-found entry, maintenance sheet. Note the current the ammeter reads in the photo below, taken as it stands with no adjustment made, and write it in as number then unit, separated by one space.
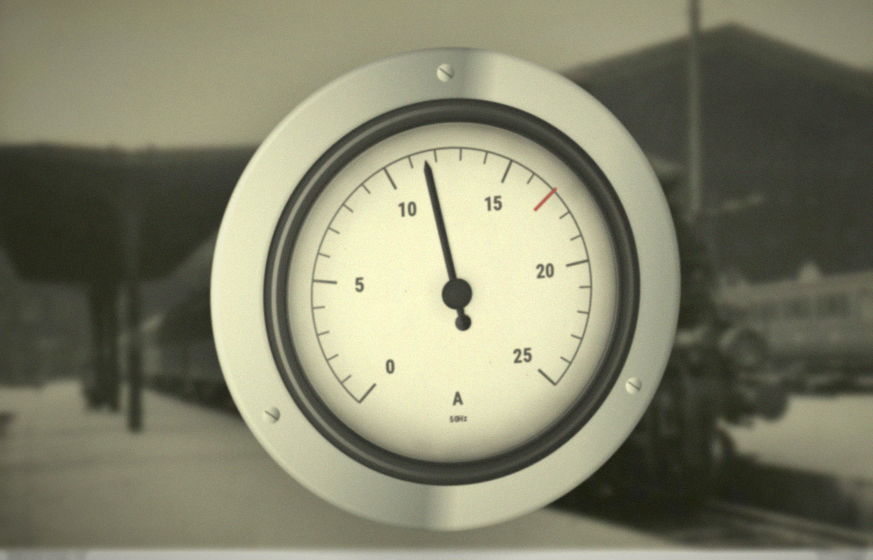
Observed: 11.5 A
